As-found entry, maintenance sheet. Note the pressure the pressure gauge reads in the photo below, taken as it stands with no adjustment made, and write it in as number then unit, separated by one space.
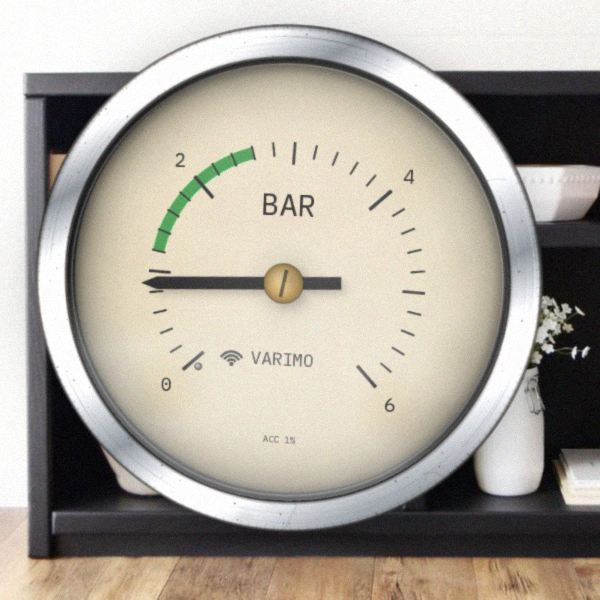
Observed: 0.9 bar
